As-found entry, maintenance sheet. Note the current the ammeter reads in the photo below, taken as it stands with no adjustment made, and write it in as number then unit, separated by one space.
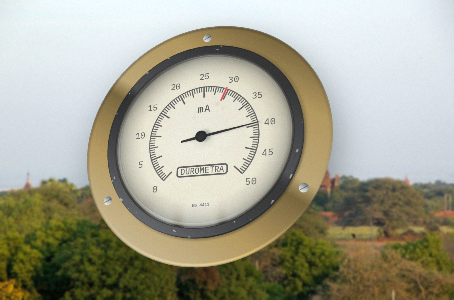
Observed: 40 mA
